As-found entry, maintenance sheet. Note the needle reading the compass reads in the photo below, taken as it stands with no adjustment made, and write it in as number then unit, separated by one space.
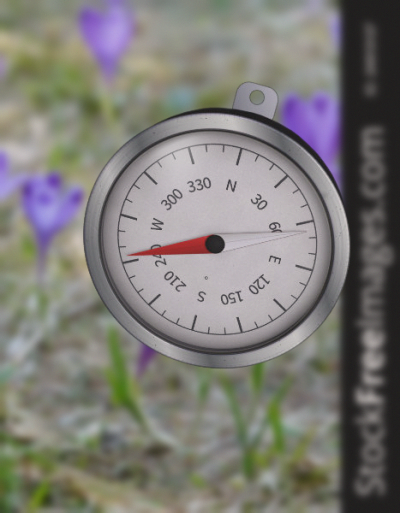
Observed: 245 °
